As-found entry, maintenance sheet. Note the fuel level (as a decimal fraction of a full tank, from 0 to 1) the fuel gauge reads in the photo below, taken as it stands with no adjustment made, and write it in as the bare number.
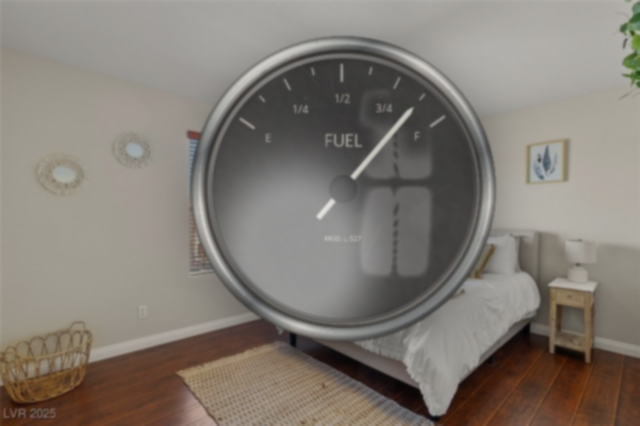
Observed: 0.875
